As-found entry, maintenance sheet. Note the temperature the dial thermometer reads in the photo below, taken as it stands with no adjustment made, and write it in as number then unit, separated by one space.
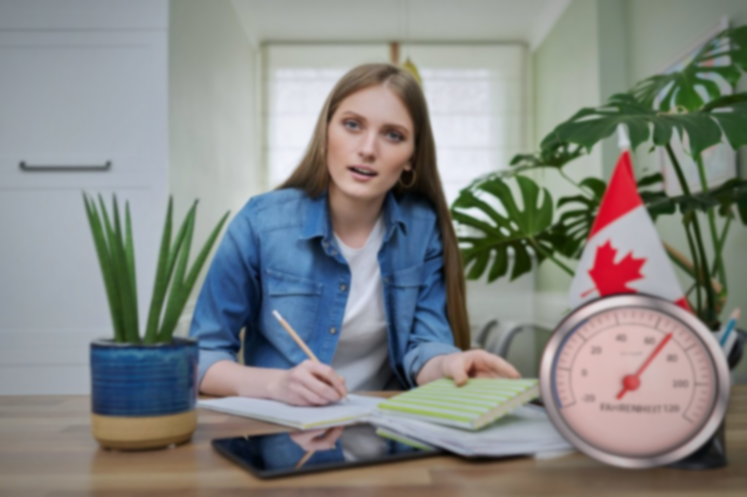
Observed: 68 °F
